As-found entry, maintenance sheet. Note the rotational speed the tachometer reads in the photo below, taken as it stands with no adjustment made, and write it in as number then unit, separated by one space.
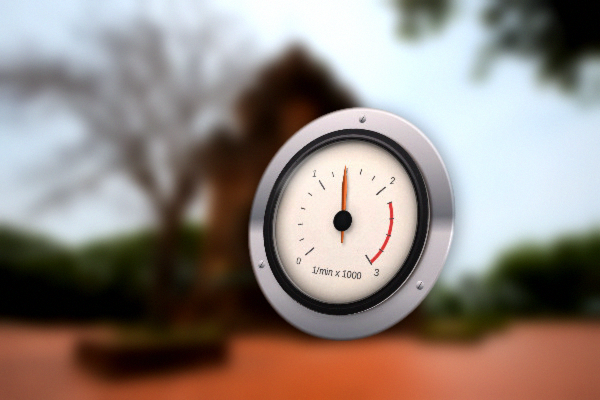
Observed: 1400 rpm
